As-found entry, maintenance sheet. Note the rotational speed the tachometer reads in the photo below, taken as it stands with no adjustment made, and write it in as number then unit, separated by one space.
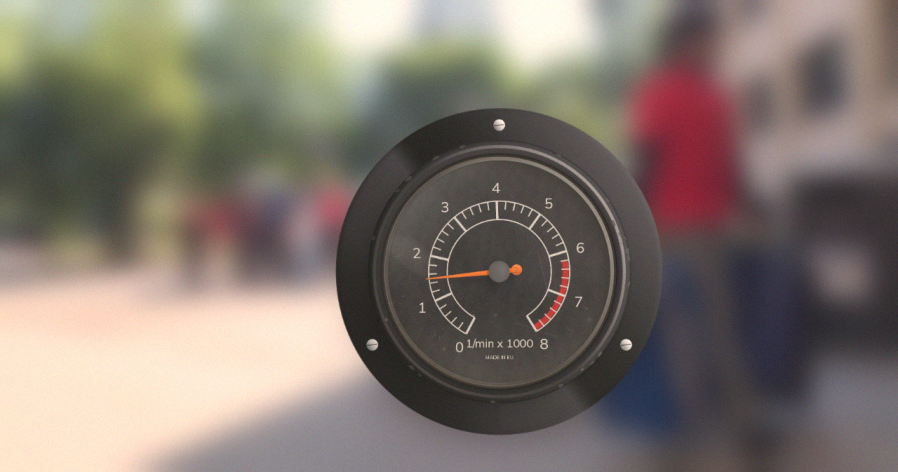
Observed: 1500 rpm
